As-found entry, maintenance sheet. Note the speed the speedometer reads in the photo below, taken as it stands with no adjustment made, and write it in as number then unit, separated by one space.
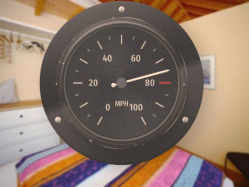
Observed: 75 mph
